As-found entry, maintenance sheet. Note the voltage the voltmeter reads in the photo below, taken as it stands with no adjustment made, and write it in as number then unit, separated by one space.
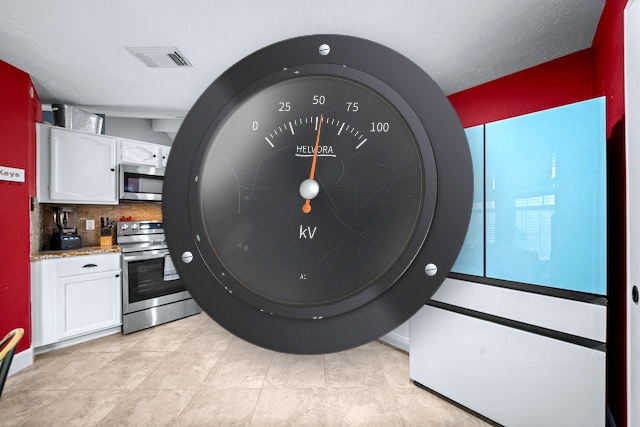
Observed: 55 kV
